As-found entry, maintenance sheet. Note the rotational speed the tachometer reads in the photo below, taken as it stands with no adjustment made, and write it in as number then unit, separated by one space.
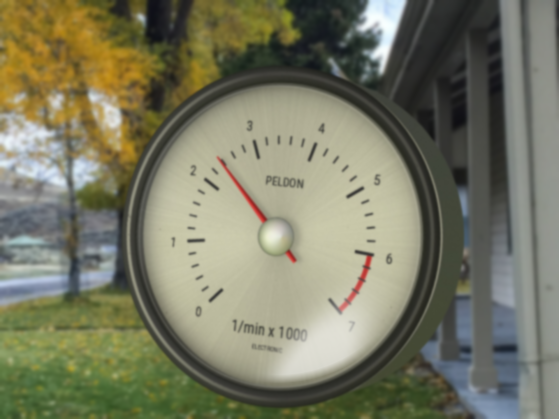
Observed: 2400 rpm
